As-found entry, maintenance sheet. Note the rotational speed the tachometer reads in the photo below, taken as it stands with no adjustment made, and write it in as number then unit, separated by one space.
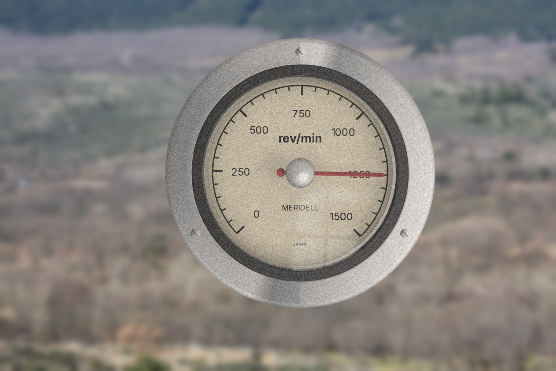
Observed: 1250 rpm
